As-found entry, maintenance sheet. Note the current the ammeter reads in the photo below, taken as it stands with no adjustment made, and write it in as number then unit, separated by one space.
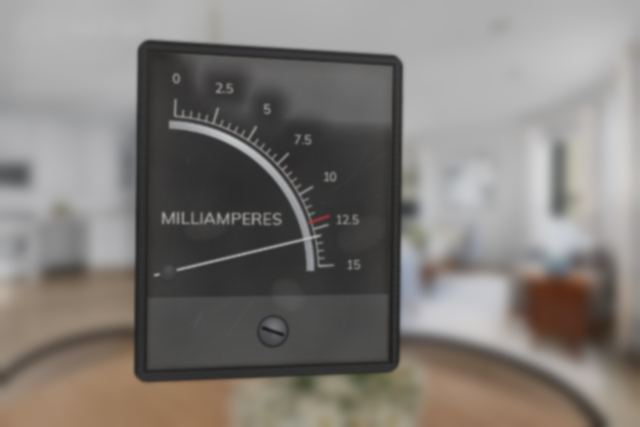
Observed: 13 mA
